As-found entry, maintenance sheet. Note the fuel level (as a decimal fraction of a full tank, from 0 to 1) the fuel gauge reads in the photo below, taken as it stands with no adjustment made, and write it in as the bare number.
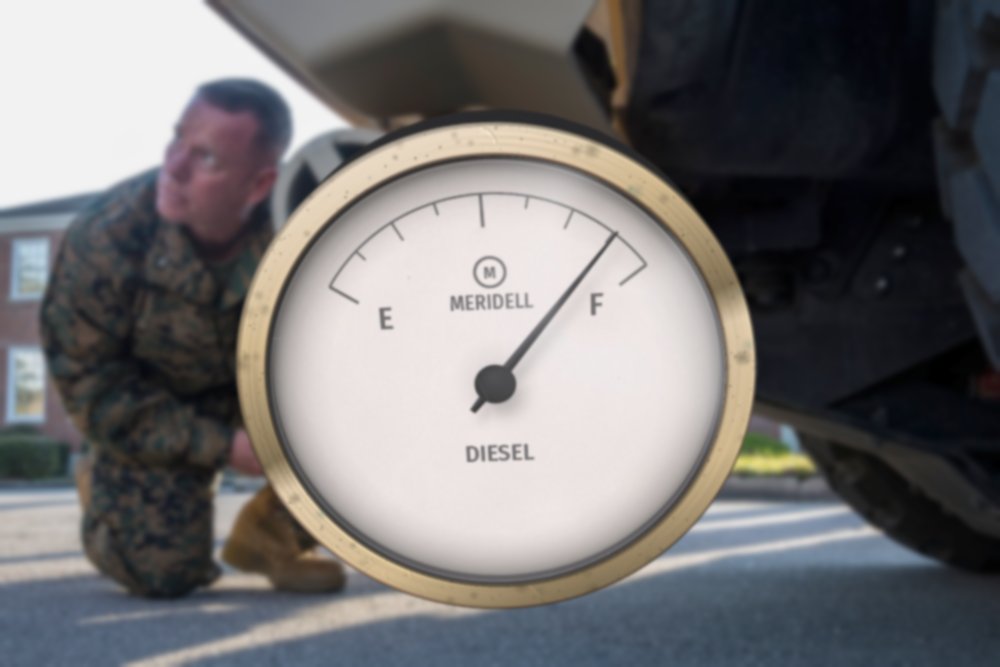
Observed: 0.875
